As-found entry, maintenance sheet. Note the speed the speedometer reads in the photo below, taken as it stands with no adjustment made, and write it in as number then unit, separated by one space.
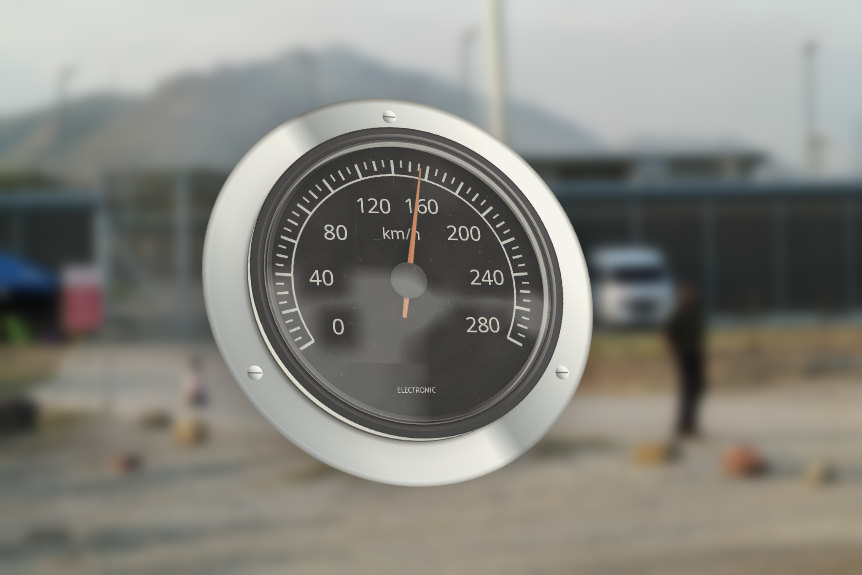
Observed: 155 km/h
